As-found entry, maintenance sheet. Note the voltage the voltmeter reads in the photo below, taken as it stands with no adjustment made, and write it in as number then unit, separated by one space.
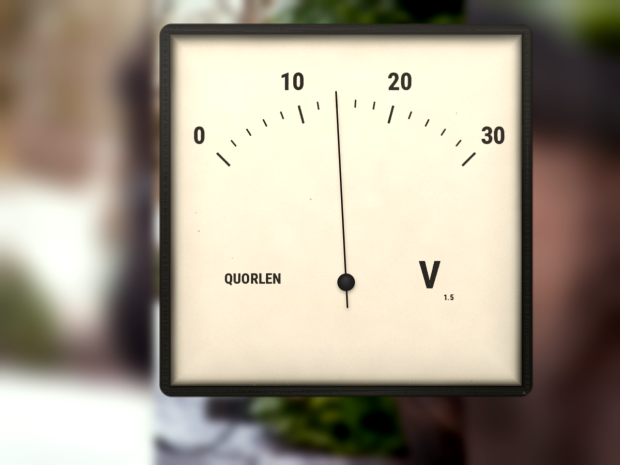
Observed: 14 V
